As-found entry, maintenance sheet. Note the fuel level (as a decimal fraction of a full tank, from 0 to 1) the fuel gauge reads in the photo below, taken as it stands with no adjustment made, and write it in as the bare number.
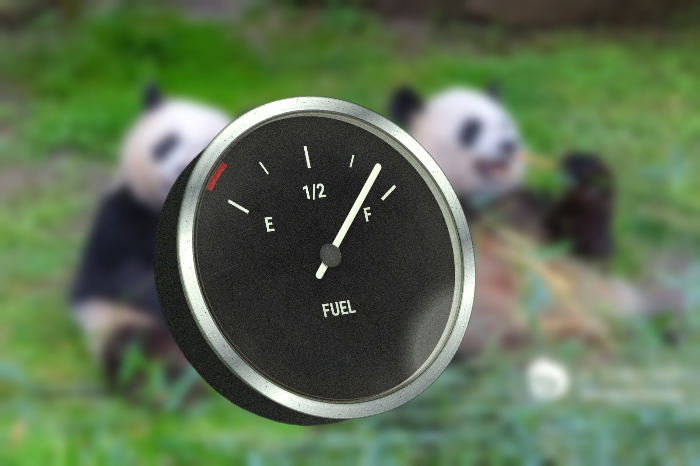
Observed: 0.875
